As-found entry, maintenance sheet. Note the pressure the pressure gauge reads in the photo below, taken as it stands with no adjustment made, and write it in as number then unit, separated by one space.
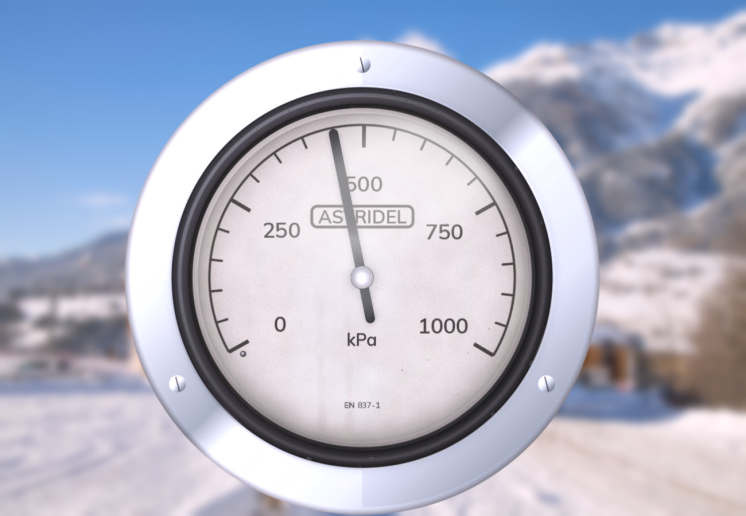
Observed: 450 kPa
